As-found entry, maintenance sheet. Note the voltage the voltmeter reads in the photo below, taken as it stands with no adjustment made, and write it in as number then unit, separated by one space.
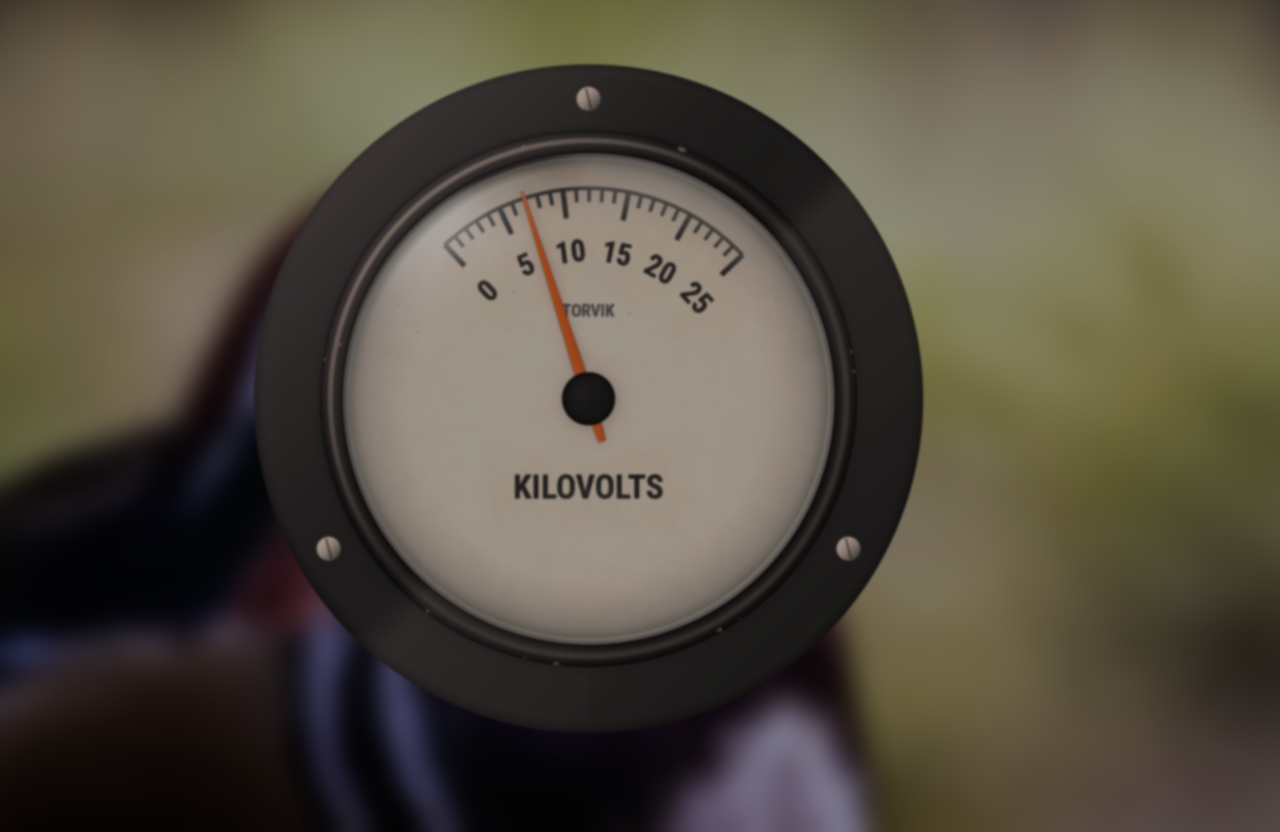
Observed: 7 kV
